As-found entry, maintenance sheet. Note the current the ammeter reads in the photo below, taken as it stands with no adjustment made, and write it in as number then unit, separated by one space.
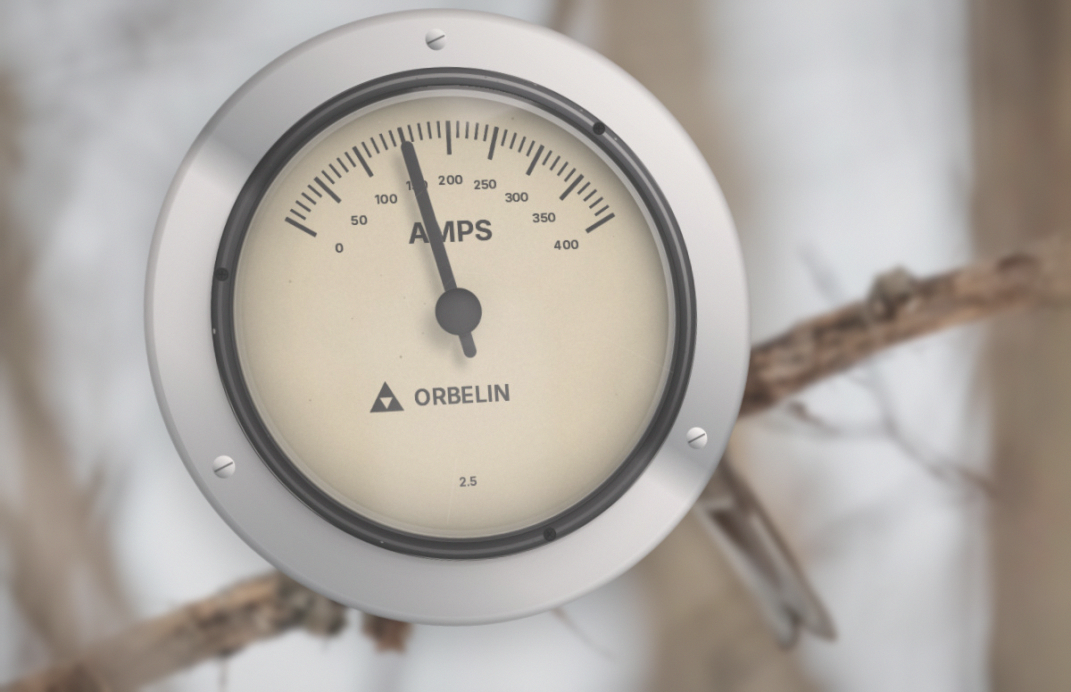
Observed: 150 A
